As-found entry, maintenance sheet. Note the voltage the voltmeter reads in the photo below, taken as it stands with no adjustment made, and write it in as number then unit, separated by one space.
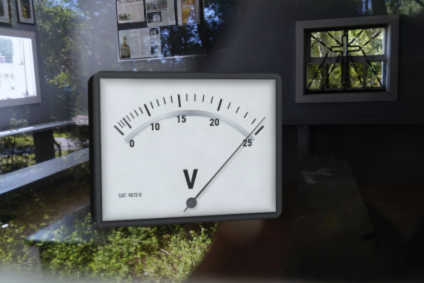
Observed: 24.5 V
